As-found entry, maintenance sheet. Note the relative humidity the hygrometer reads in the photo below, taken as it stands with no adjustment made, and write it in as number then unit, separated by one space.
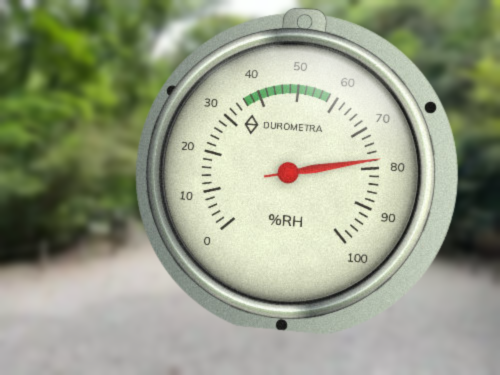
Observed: 78 %
